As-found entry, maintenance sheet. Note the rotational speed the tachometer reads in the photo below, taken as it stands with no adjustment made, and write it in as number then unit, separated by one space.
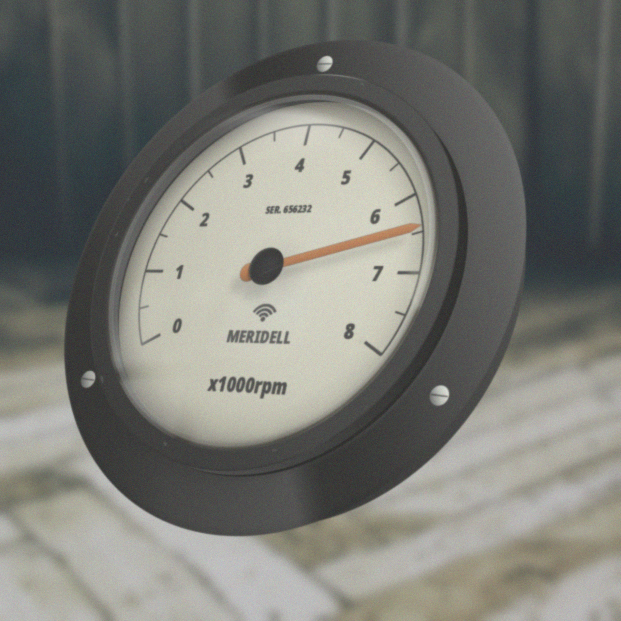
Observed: 6500 rpm
